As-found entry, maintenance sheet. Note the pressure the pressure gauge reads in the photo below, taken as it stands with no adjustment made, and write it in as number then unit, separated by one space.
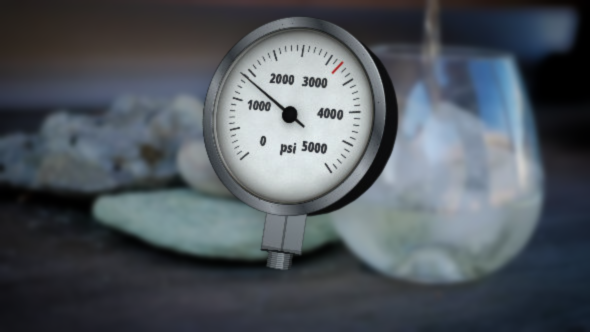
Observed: 1400 psi
